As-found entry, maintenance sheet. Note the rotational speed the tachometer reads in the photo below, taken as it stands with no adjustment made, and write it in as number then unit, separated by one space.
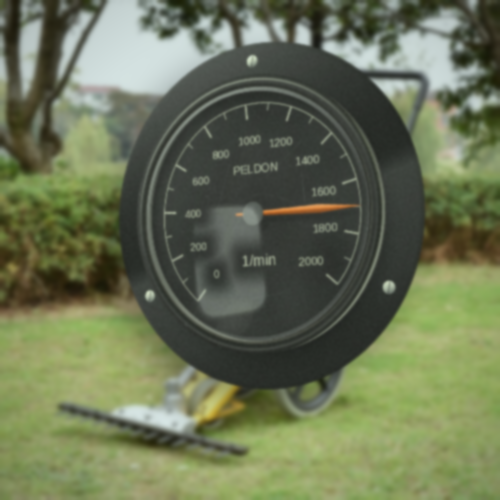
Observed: 1700 rpm
